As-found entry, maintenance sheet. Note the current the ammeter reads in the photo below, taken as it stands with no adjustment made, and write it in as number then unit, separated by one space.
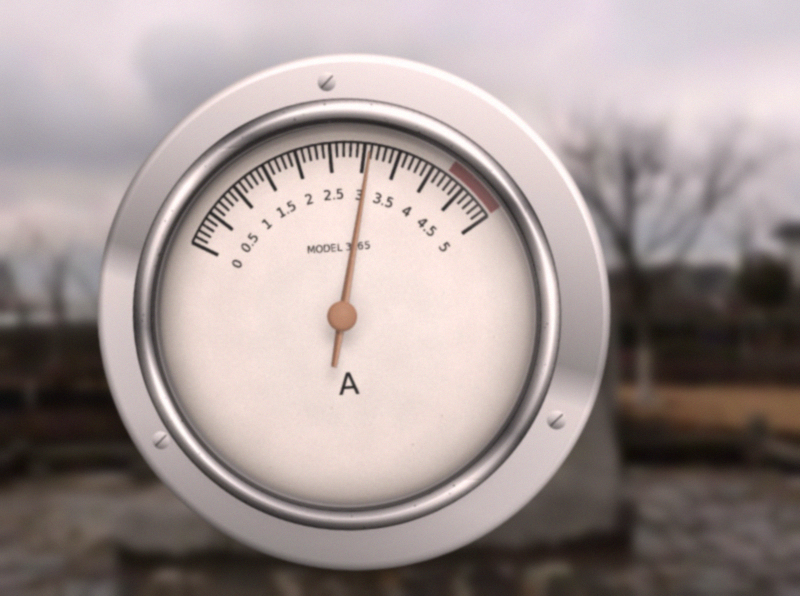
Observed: 3.1 A
